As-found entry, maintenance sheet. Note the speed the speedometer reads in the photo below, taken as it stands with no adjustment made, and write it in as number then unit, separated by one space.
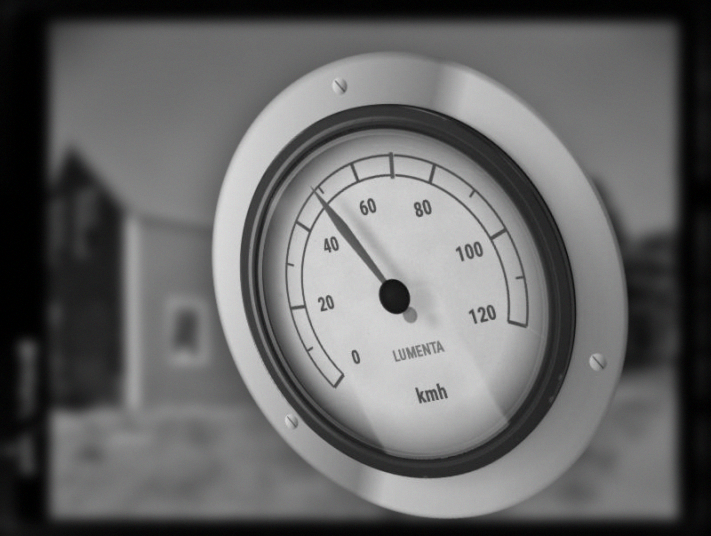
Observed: 50 km/h
